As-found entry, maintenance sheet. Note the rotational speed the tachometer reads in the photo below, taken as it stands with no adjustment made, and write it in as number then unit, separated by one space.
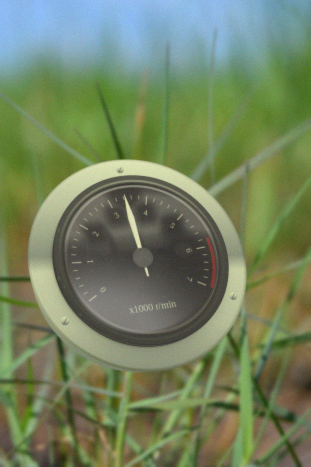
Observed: 3400 rpm
